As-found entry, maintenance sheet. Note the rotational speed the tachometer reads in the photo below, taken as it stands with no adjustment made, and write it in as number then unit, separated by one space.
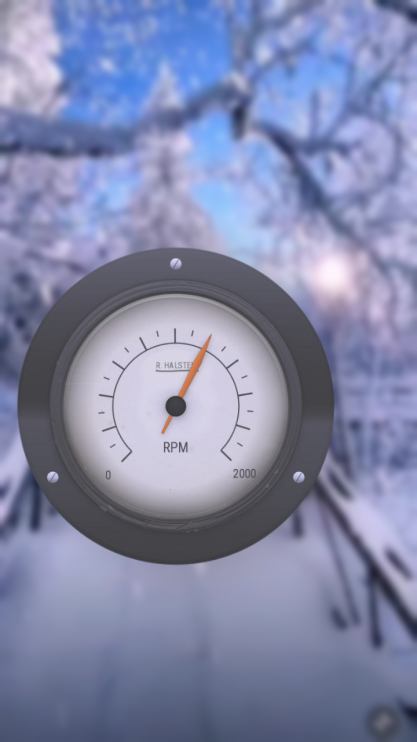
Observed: 1200 rpm
